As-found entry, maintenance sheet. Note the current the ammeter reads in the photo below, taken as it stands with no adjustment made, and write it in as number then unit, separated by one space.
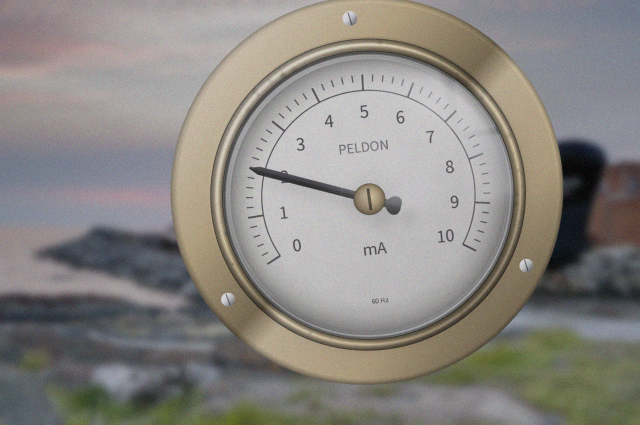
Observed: 2 mA
